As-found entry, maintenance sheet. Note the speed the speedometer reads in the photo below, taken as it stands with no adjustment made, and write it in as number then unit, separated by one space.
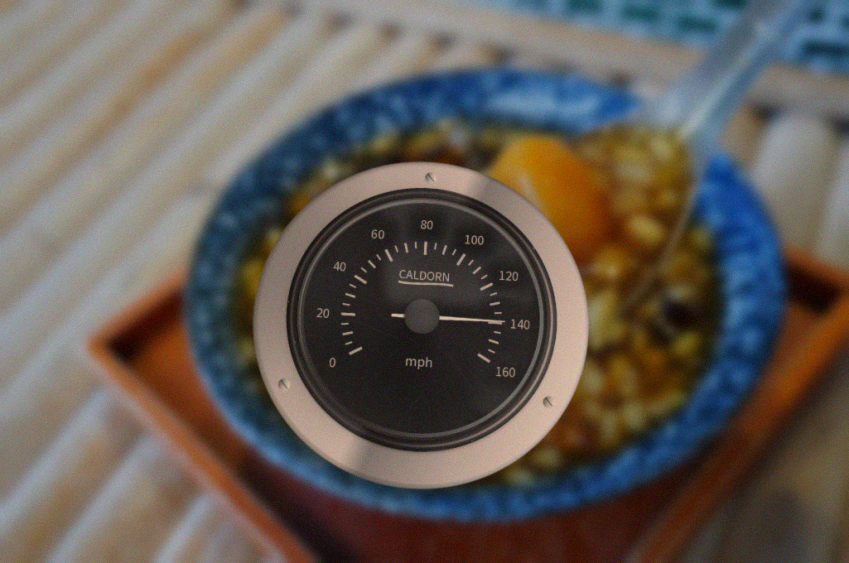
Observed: 140 mph
